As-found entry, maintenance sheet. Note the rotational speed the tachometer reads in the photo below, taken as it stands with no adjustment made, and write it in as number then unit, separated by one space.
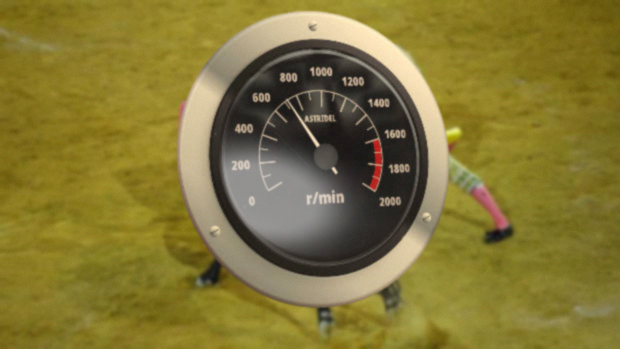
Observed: 700 rpm
